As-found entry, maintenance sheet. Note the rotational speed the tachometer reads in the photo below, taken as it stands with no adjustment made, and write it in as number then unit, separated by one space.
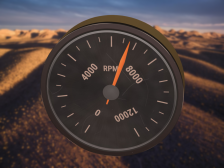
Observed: 6750 rpm
